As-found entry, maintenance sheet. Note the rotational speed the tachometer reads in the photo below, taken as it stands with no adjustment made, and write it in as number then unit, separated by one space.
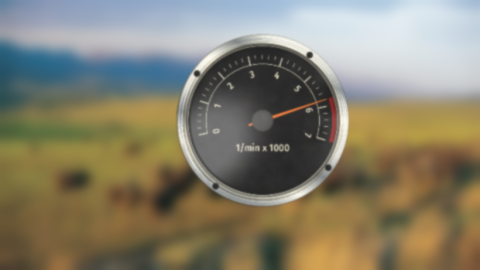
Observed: 5800 rpm
